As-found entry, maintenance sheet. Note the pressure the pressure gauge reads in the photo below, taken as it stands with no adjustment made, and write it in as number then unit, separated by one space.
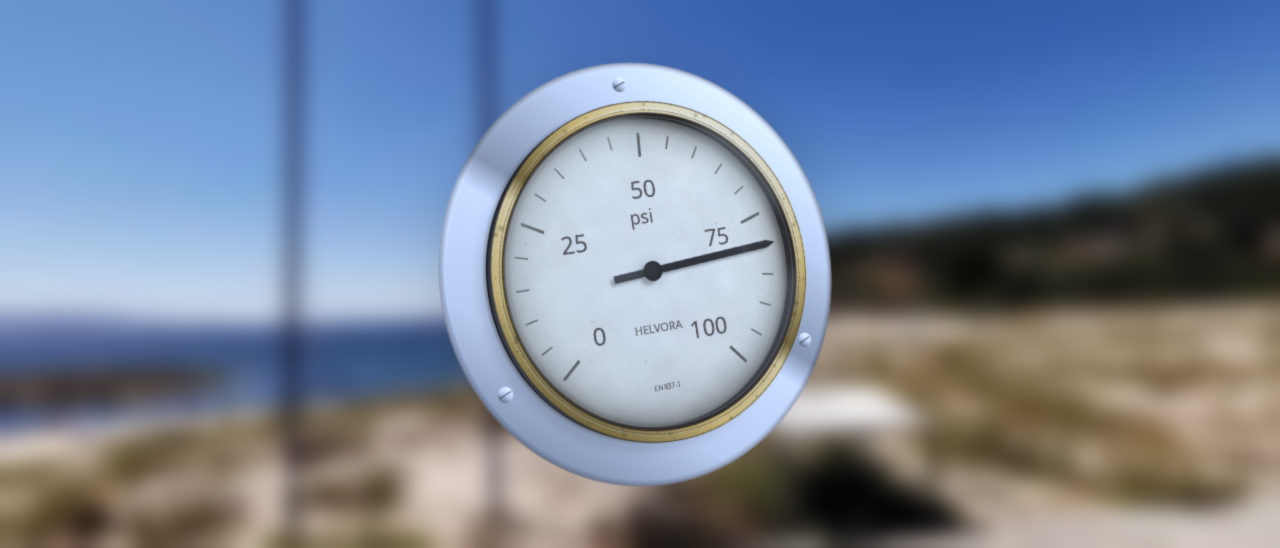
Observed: 80 psi
